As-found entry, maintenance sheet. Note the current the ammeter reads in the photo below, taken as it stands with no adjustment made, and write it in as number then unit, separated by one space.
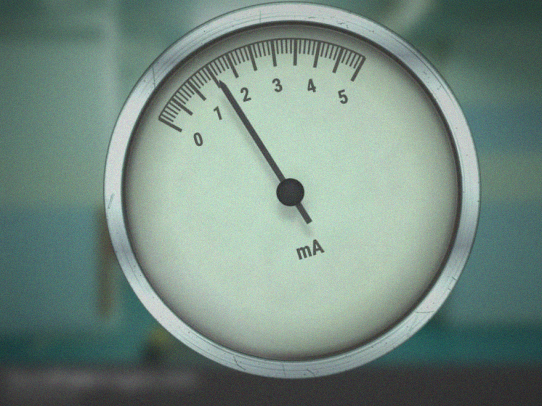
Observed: 1.6 mA
